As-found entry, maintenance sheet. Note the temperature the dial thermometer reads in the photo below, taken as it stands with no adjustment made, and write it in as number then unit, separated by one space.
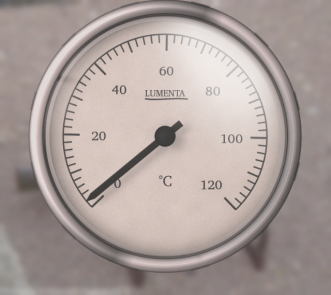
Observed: 2 °C
